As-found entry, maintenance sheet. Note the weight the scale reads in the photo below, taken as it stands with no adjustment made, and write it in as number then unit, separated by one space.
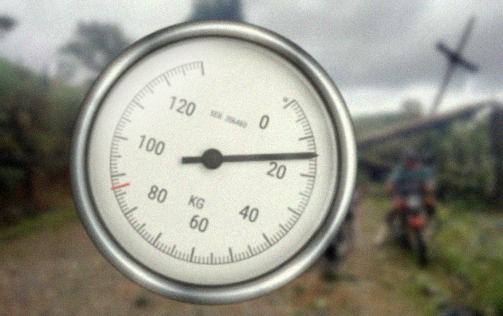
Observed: 15 kg
